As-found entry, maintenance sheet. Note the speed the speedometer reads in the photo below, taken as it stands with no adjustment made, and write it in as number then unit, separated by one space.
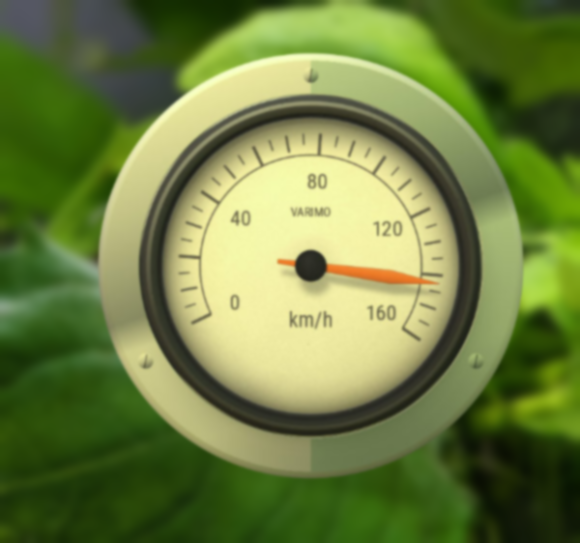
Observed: 142.5 km/h
